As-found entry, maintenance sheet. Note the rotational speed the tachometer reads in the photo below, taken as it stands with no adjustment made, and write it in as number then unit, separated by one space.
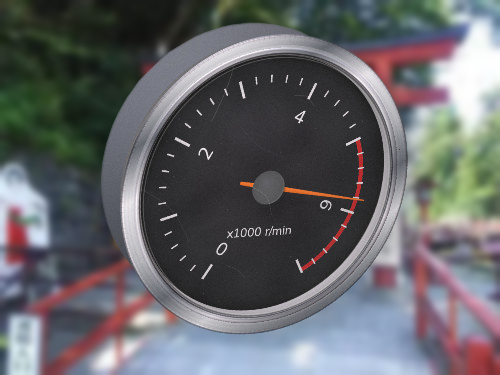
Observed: 5800 rpm
